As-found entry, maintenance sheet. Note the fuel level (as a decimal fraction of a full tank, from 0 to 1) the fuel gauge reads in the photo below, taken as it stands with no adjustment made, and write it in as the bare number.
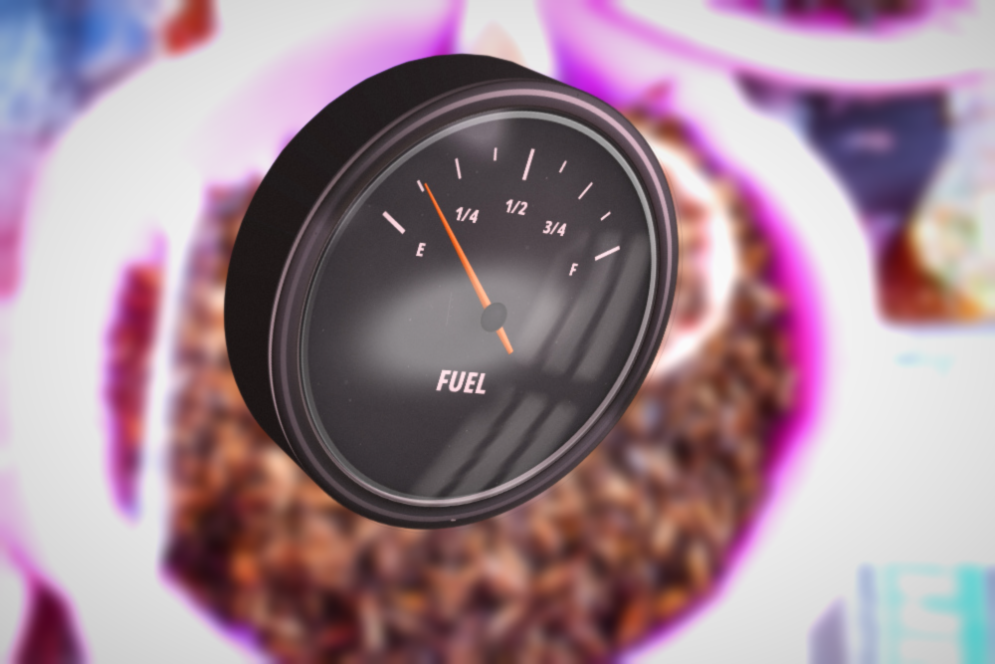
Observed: 0.125
